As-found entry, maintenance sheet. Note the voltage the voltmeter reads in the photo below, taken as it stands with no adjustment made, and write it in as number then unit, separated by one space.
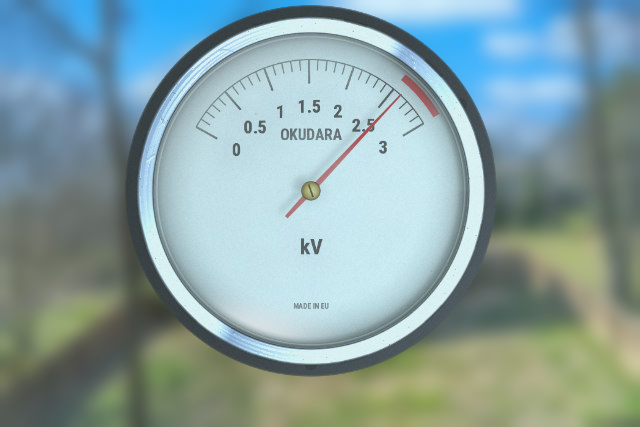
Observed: 2.6 kV
